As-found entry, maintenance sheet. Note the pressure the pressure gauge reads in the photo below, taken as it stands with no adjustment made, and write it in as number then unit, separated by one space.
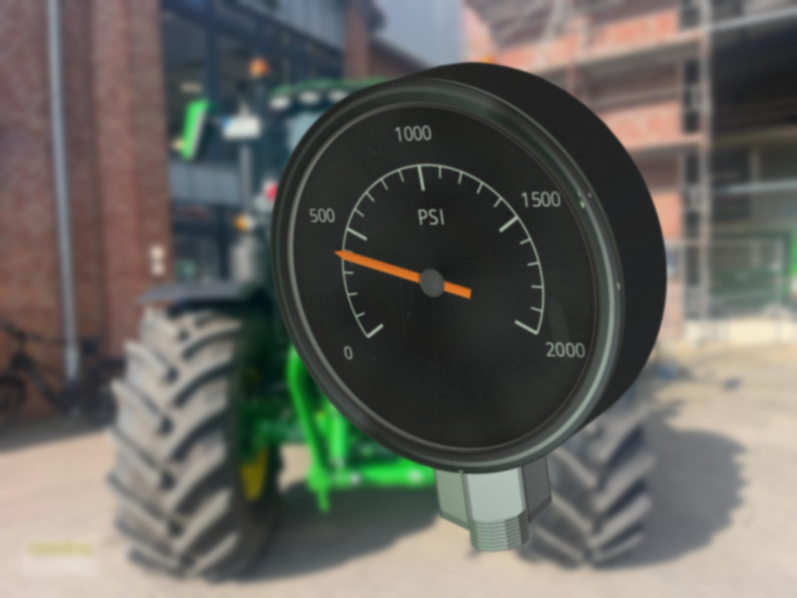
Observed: 400 psi
